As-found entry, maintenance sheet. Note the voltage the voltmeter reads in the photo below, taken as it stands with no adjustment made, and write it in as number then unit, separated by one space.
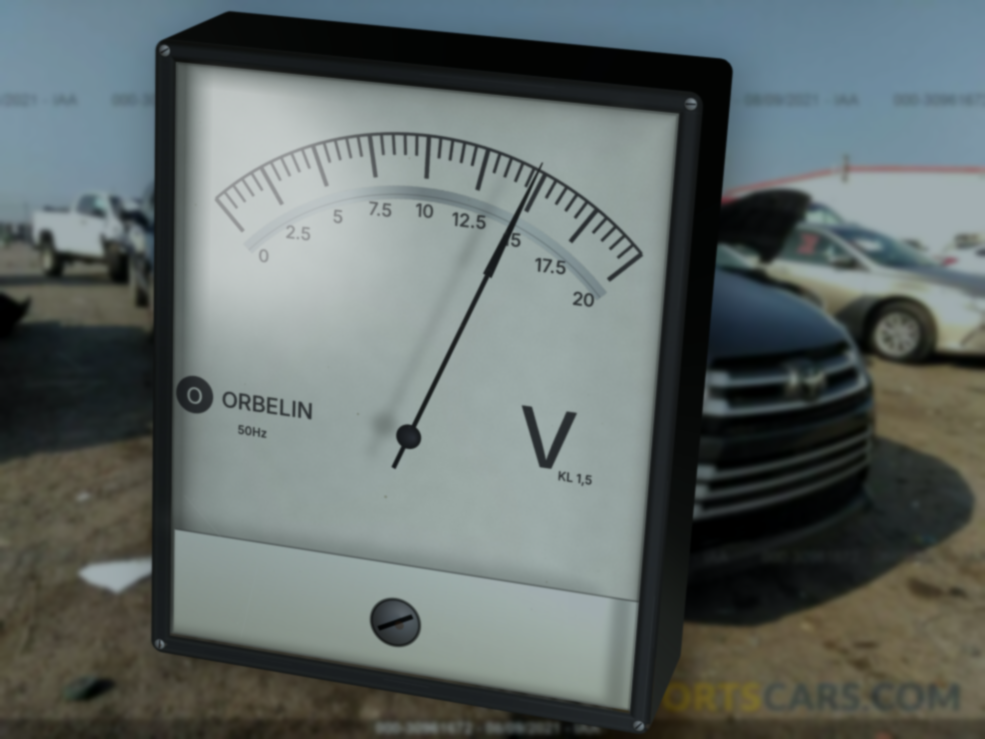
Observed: 14.75 V
